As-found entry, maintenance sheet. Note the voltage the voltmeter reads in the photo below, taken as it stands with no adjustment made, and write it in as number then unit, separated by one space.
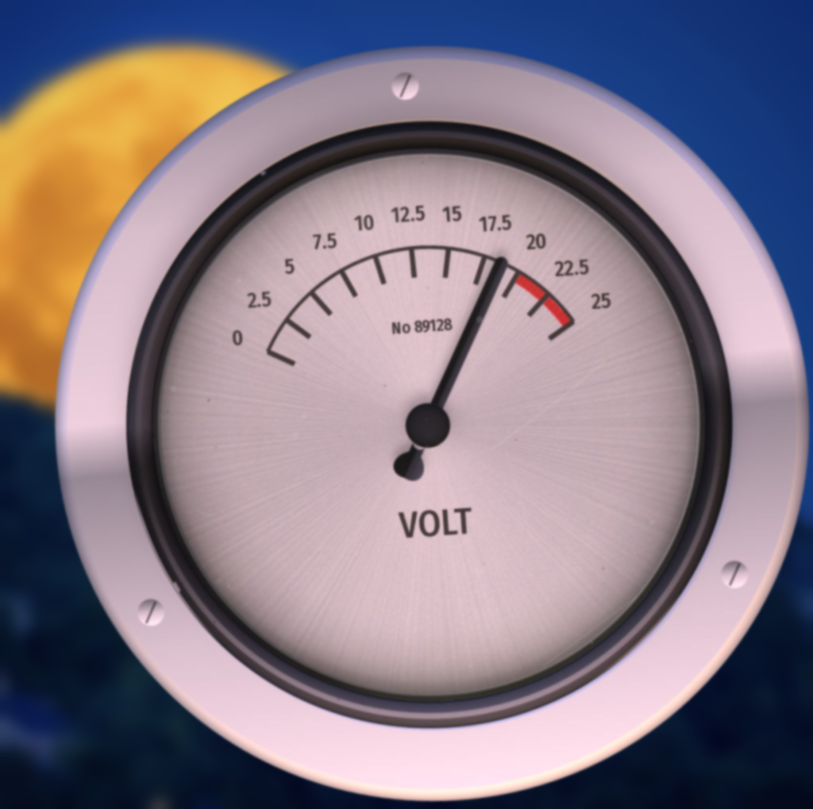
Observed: 18.75 V
